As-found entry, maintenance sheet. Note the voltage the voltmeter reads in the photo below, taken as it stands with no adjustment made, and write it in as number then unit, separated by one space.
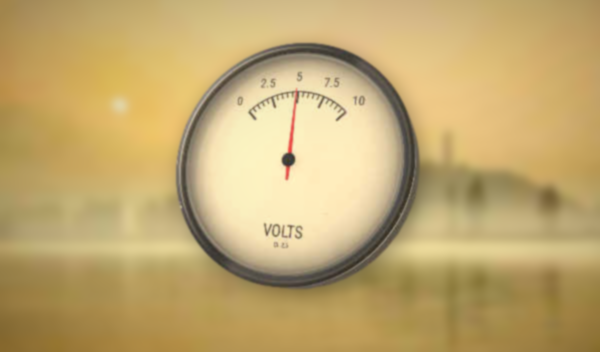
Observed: 5 V
